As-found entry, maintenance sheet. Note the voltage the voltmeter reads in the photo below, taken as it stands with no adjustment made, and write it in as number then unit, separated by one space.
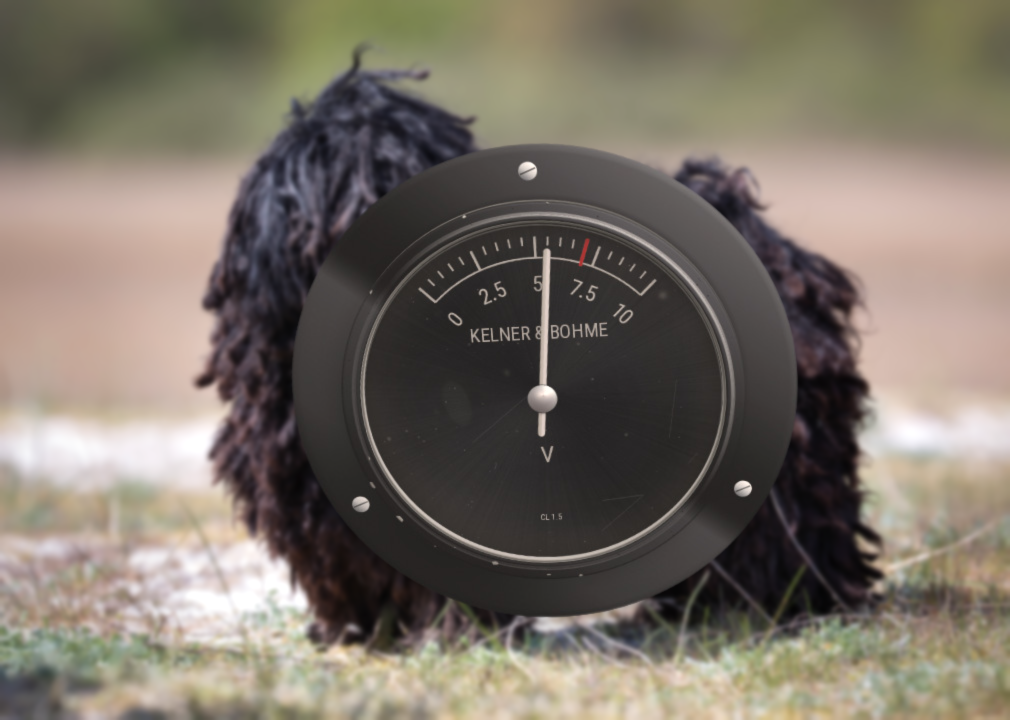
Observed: 5.5 V
